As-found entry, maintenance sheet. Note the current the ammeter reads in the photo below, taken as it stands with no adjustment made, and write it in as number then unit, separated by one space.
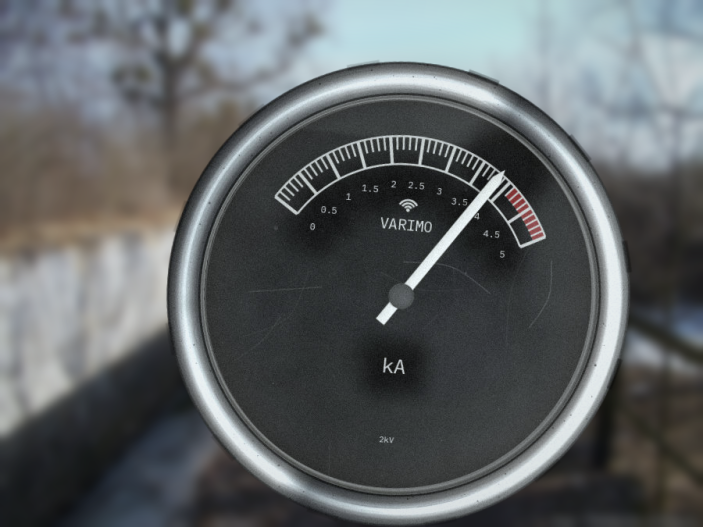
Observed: 3.8 kA
